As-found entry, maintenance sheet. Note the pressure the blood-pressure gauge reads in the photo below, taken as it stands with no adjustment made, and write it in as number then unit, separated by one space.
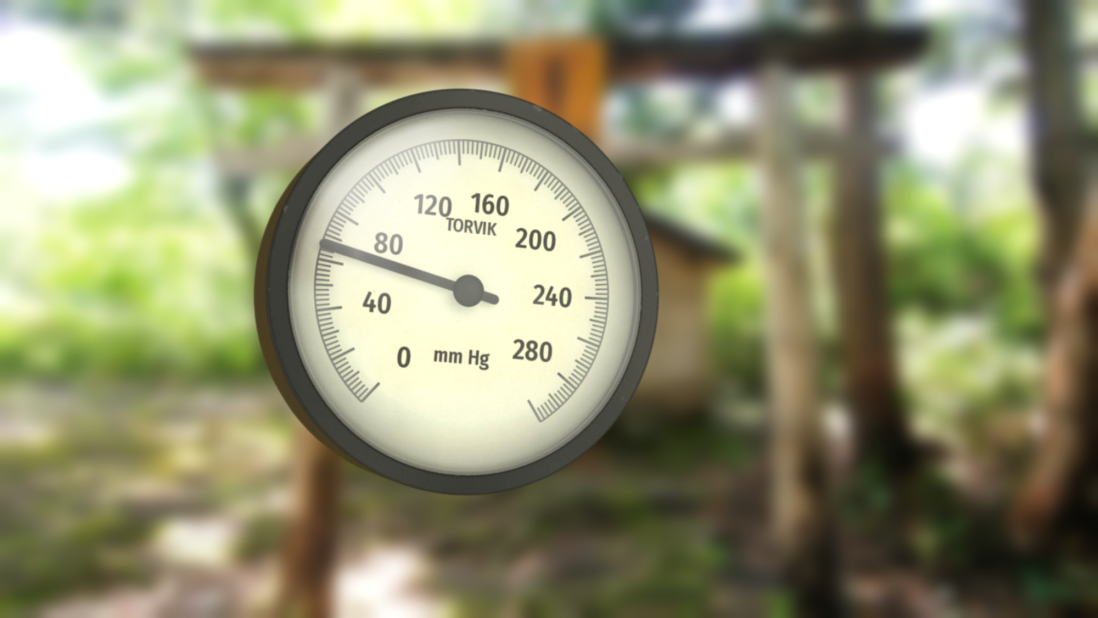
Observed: 66 mmHg
